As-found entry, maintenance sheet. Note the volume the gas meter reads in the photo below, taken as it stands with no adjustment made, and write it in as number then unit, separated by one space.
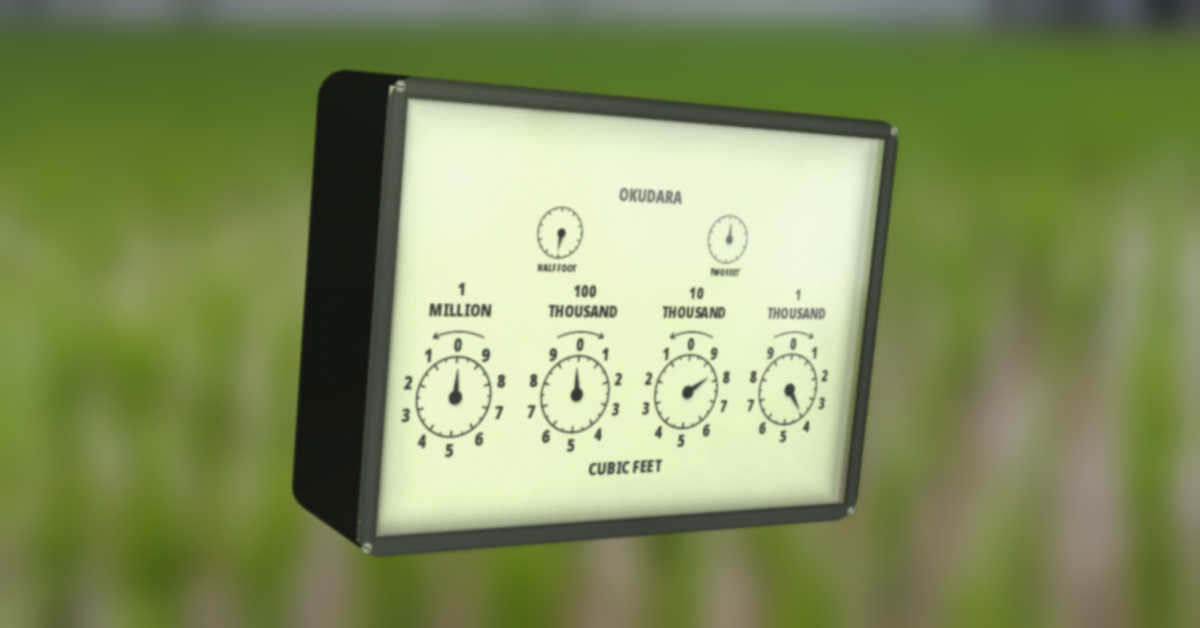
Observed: 998400 ft³
